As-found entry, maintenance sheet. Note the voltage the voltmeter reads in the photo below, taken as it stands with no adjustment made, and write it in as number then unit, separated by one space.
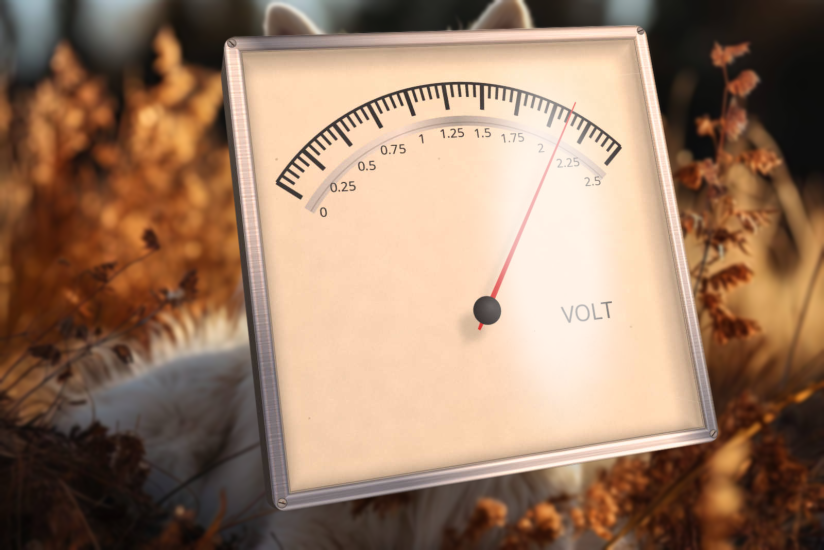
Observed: 2.1 V
